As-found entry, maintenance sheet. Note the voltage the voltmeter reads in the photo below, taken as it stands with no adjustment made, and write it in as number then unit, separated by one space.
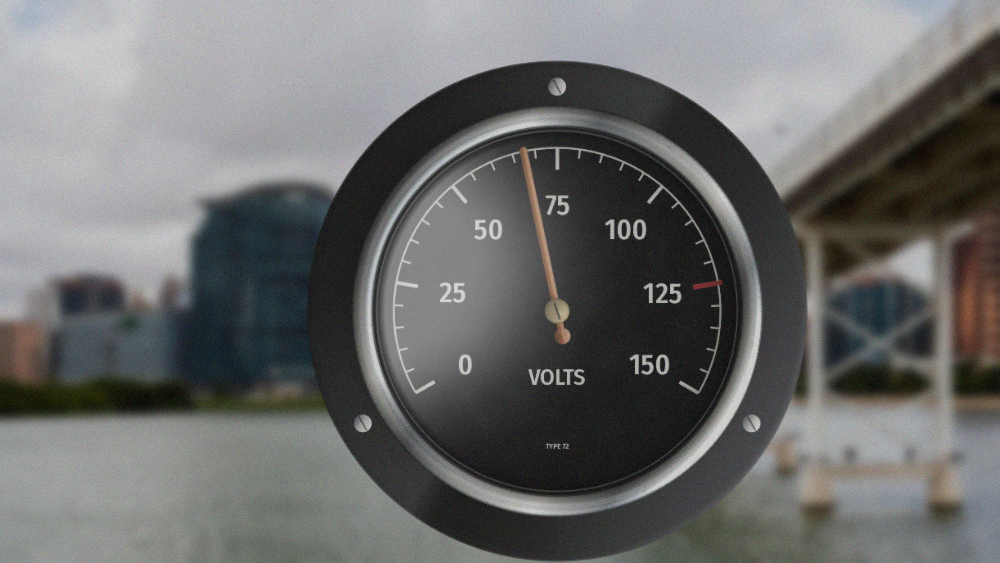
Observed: 67.5 V
